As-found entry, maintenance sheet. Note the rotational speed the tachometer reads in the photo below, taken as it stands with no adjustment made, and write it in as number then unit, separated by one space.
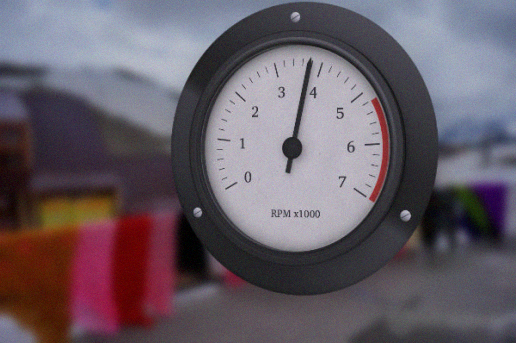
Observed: 3800 rpm
